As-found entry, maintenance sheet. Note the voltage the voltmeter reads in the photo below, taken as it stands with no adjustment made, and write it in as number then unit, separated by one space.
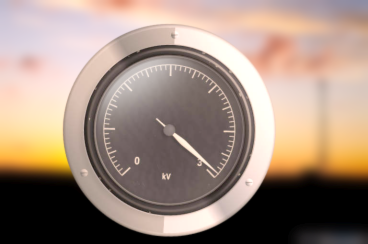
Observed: 2.95 kV
